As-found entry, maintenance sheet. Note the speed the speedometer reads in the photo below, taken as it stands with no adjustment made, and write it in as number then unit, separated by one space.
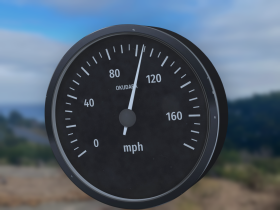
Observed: 105 mph
